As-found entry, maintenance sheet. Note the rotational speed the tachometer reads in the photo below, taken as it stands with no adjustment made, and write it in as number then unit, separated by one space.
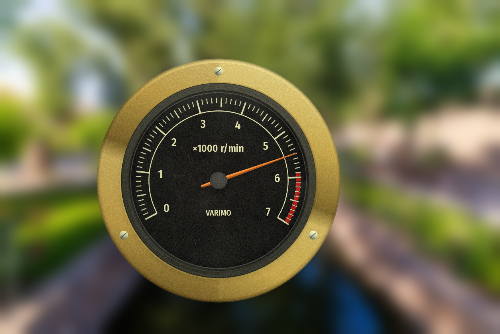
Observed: 5500 rpm
